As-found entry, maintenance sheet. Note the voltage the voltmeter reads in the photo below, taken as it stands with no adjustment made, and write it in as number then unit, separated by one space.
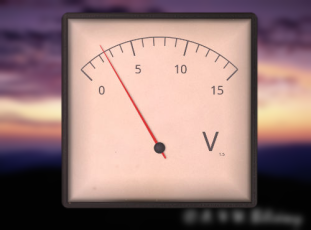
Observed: 2.5 V
